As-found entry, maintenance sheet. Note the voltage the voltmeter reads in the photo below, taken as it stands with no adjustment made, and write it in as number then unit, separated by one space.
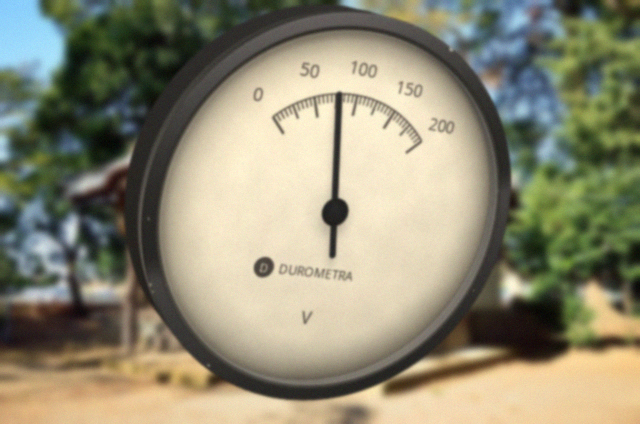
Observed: 75 V
